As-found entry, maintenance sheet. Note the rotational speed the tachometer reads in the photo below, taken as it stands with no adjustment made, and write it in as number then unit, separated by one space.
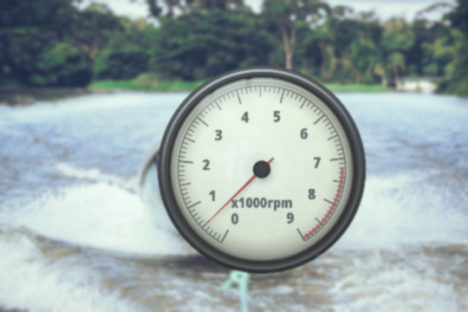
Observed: 500 rpm
